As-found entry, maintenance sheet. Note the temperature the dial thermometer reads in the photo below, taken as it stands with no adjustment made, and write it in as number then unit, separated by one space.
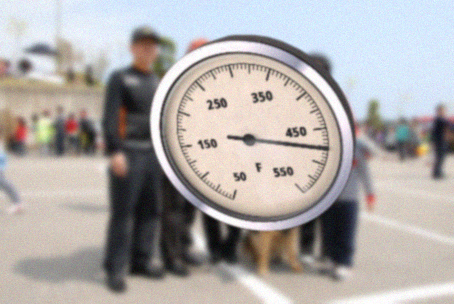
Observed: 475 °F
